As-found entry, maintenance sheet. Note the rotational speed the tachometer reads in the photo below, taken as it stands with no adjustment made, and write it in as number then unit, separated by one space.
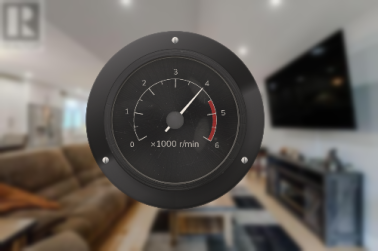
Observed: 4000 rpm
